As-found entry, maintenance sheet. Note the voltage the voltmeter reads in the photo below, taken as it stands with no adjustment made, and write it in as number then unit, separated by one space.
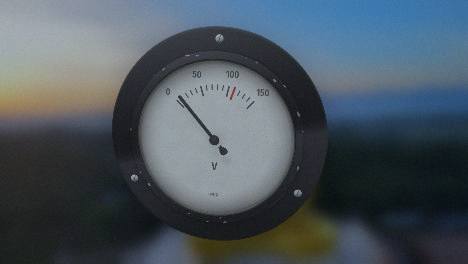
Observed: 10 V
